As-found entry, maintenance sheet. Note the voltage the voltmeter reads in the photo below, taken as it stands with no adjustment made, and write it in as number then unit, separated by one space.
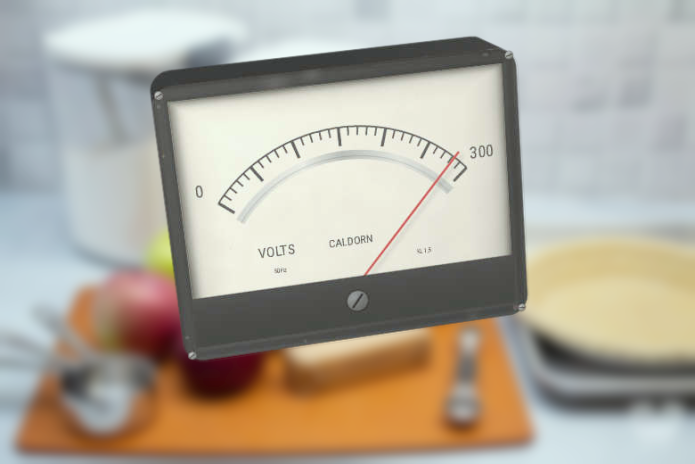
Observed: 280 V
